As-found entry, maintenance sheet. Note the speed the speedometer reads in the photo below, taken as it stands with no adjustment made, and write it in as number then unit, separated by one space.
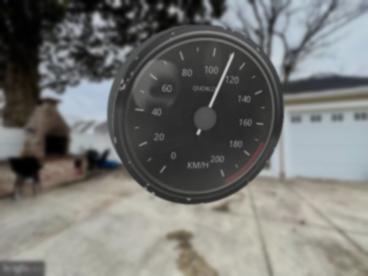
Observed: 110 km/h
